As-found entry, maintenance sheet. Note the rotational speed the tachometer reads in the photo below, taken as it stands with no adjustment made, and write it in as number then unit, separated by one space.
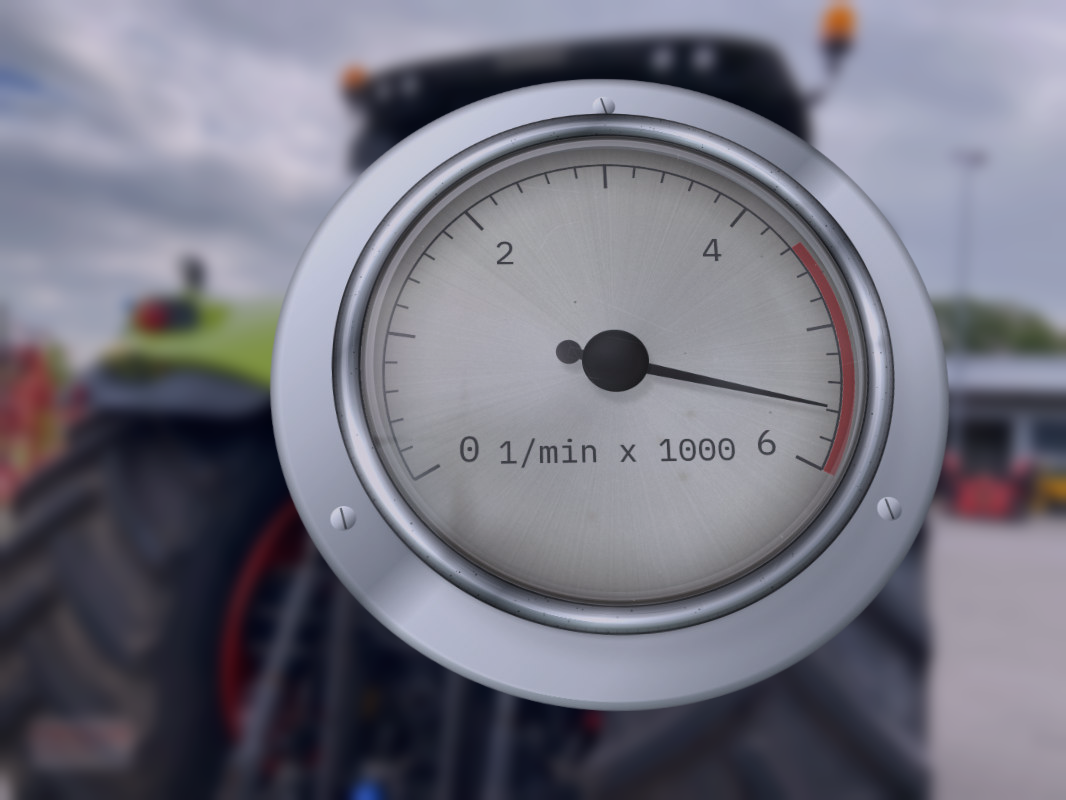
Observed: 5600 rpm
